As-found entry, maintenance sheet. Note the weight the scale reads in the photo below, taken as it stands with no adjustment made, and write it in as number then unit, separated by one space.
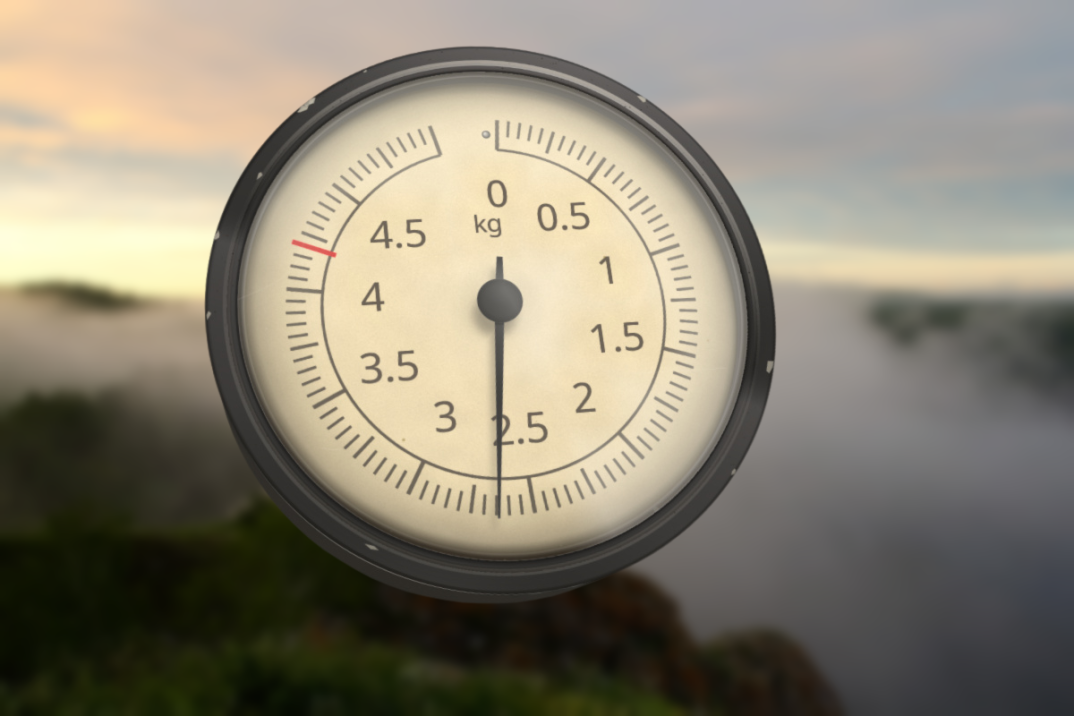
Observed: 2.65 kg
